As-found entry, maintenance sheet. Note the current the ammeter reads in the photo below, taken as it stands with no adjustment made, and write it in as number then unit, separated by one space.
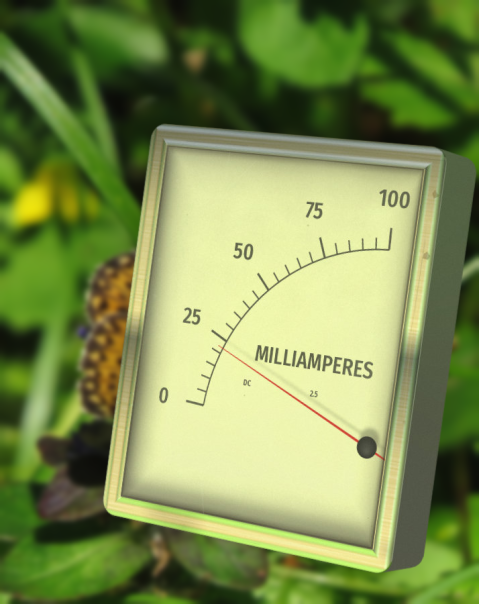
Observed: 22.5 mA
